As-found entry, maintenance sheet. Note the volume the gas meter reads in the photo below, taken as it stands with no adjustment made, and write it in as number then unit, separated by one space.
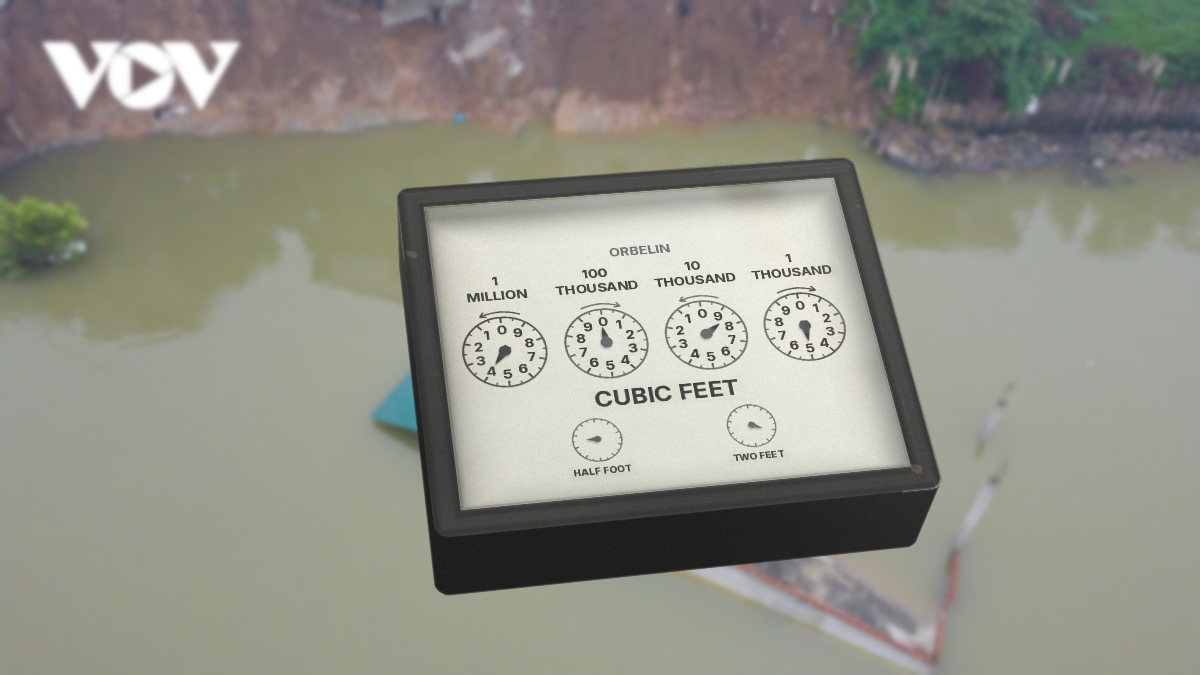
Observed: 398500 ft³
